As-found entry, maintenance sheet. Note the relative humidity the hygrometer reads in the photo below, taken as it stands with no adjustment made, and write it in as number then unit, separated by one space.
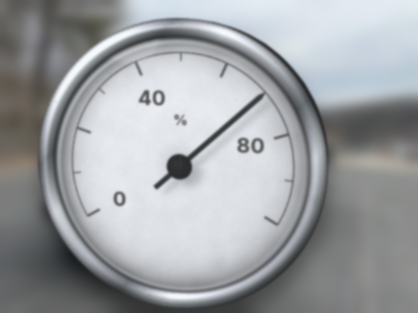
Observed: 70 %
